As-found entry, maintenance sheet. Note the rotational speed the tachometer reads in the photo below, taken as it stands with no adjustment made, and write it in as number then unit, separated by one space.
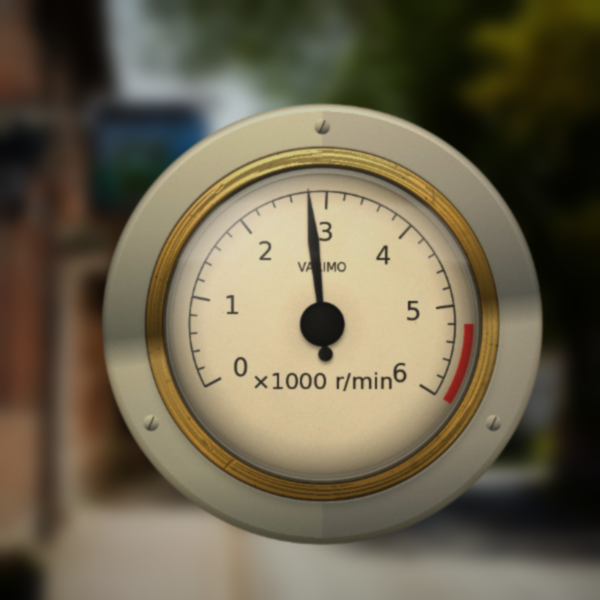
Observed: 2800 rpm
